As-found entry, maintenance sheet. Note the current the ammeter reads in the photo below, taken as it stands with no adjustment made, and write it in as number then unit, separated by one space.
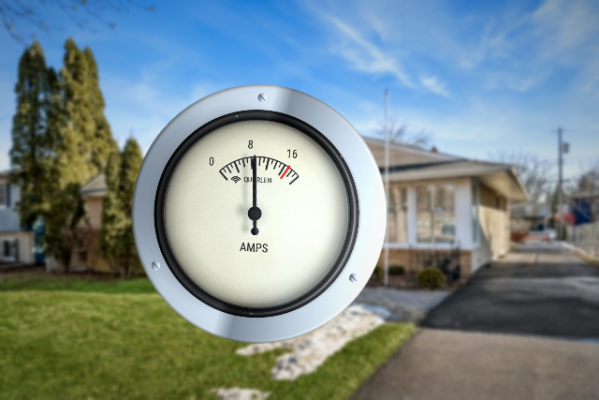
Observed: 9 A
